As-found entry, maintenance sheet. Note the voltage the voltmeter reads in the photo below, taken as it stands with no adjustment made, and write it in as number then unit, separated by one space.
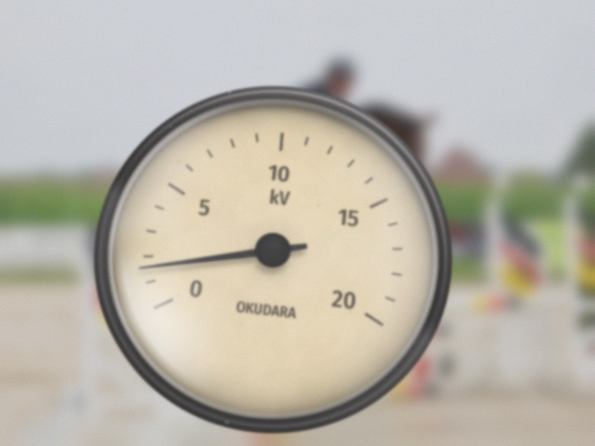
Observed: 1.5 kV
